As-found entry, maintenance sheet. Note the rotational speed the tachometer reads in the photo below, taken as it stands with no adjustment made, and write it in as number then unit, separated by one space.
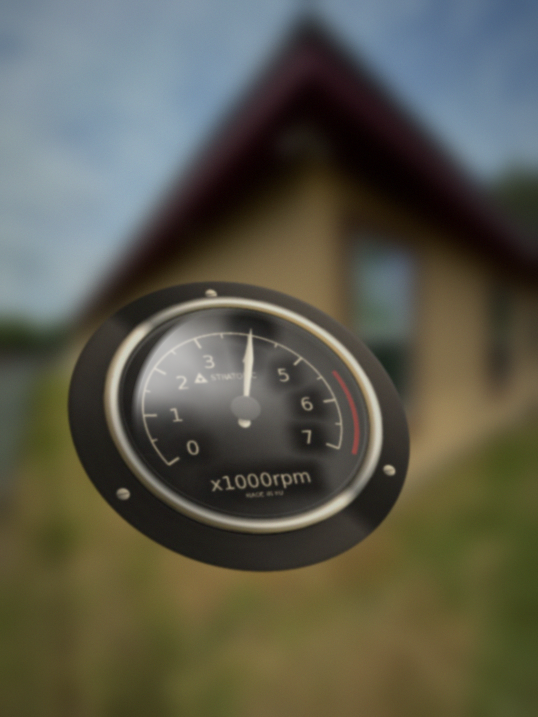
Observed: 4000 rpm
